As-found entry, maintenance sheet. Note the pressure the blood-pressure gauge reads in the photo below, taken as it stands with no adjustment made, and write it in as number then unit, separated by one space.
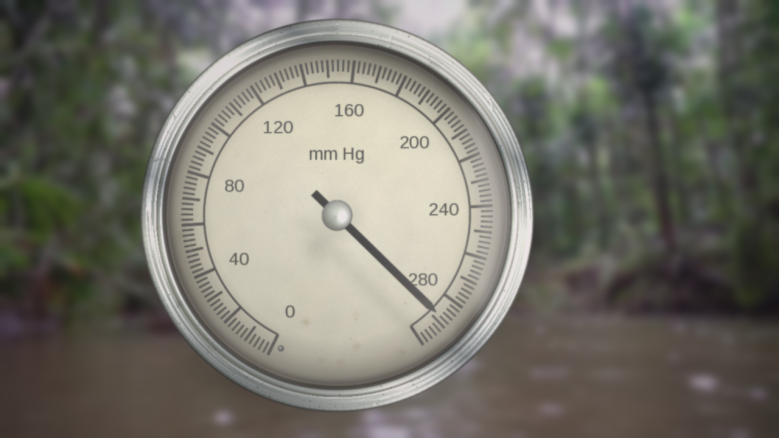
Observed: 288 mmHg
